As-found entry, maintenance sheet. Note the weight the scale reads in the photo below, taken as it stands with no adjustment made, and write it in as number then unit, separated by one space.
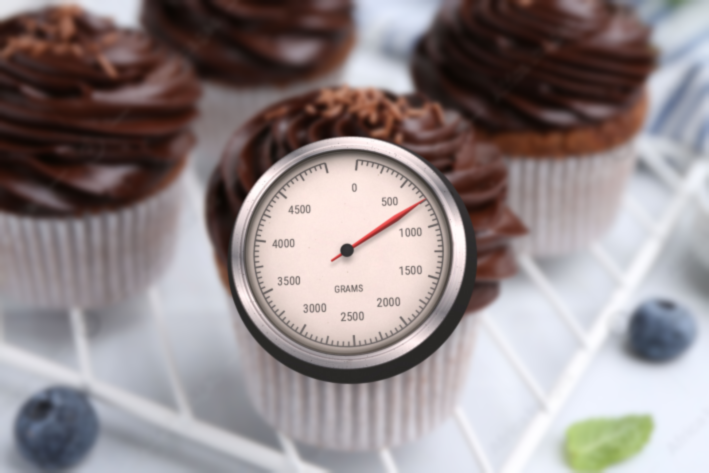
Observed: 750 g
